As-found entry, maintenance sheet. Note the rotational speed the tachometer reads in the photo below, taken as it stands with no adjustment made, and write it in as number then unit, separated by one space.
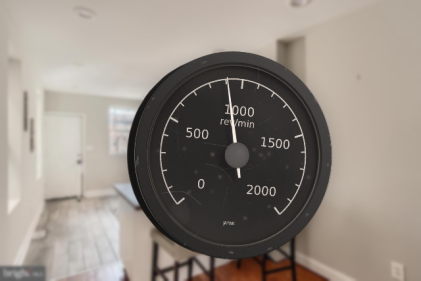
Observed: 900 rpm
